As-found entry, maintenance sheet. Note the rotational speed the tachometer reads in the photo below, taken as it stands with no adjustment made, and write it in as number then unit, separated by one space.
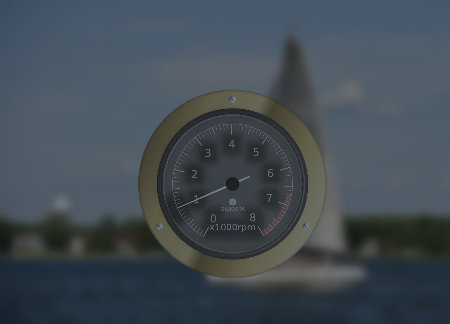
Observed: 1000 rpm
